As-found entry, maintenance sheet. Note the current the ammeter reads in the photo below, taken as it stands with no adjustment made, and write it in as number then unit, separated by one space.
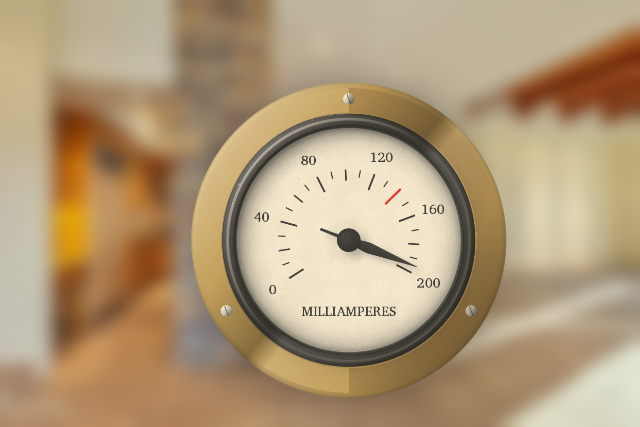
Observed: 195 mA
